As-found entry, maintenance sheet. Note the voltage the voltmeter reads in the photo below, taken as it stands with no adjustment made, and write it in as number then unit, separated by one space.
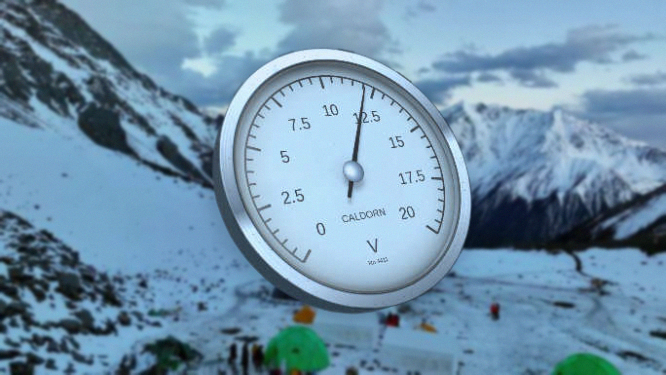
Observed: 12 V
